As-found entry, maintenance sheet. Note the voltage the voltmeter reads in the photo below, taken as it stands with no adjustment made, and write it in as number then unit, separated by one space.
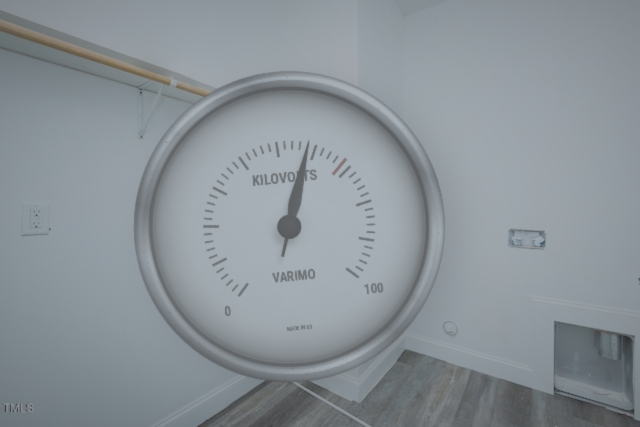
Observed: 58 kV
